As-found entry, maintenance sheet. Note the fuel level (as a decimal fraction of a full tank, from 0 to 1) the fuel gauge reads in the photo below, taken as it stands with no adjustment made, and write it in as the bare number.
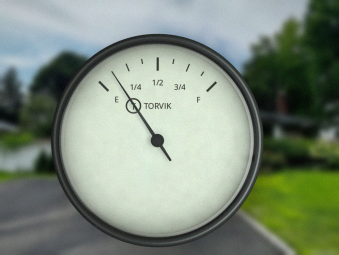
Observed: 0.125
